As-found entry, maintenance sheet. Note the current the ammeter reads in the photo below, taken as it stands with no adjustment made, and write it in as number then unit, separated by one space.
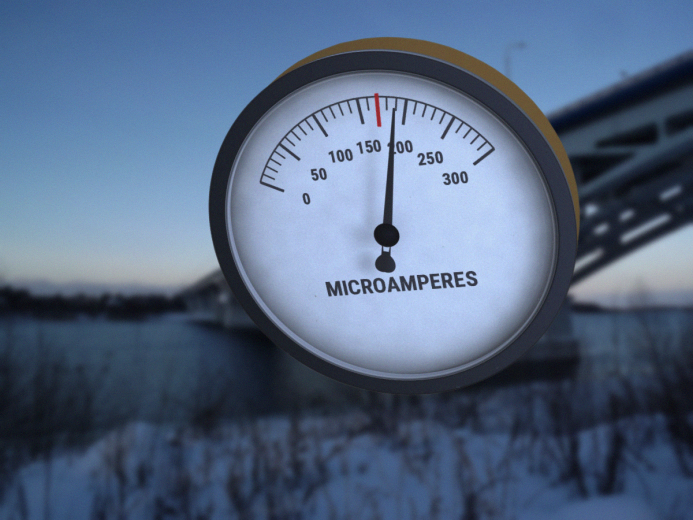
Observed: 190 µA
